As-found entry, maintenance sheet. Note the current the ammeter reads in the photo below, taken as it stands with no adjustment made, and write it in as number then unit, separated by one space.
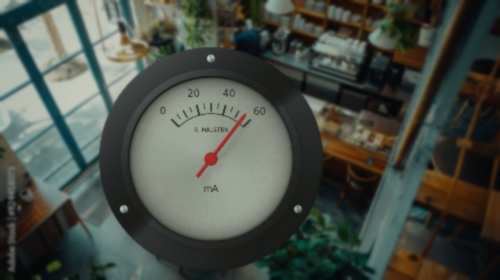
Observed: 55 mA
